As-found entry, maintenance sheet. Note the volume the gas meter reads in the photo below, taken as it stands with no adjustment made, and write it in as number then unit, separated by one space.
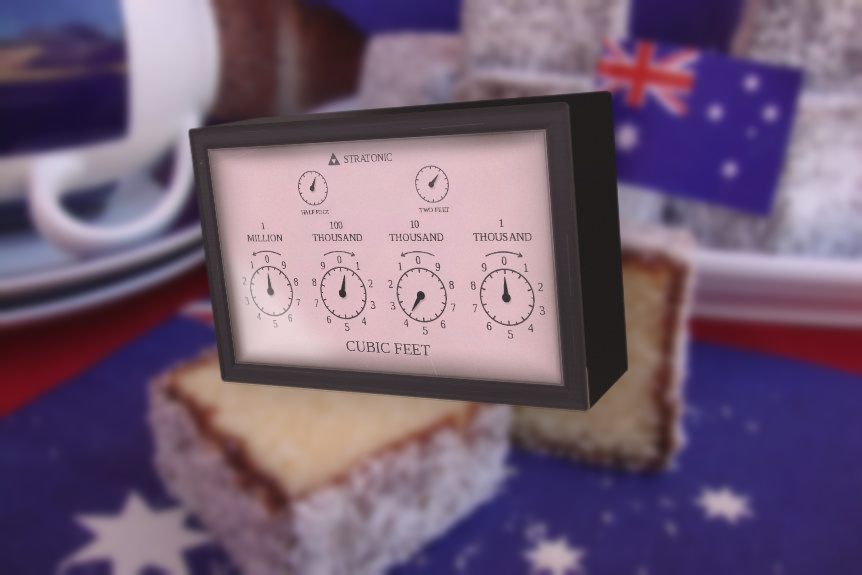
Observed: 4000 ft³
